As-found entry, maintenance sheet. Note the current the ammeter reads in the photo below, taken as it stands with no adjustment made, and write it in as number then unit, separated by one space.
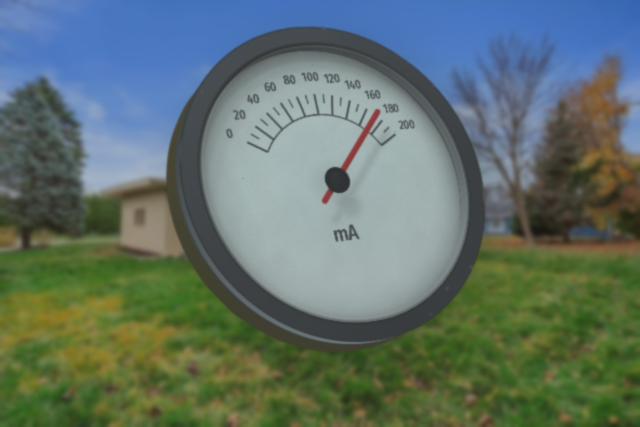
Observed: 170 mA
